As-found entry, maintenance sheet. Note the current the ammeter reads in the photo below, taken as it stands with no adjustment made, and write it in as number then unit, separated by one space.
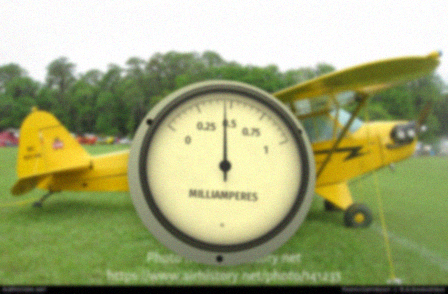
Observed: 0.45 mA
